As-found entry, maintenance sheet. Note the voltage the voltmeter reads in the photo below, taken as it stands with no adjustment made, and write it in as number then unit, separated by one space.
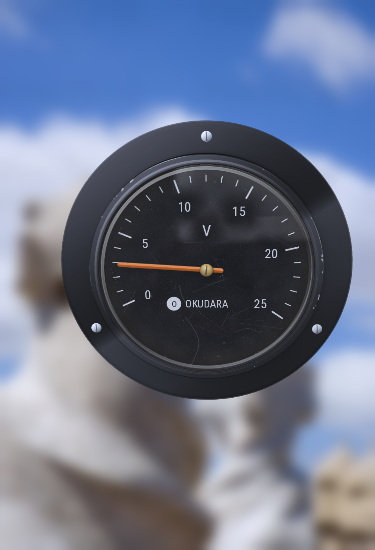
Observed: 3 V
